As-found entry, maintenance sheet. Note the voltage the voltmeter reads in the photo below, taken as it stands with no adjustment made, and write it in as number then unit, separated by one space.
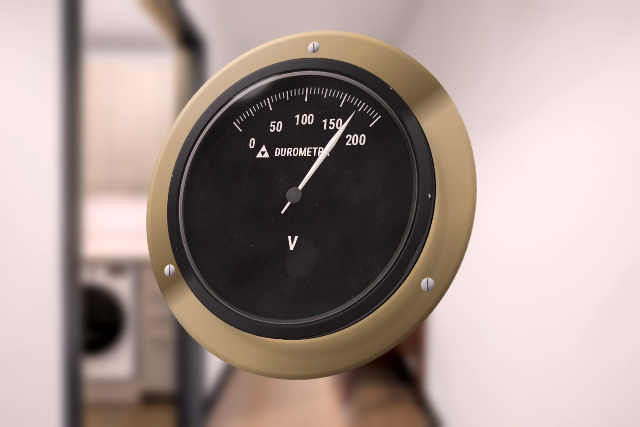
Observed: 175 V
